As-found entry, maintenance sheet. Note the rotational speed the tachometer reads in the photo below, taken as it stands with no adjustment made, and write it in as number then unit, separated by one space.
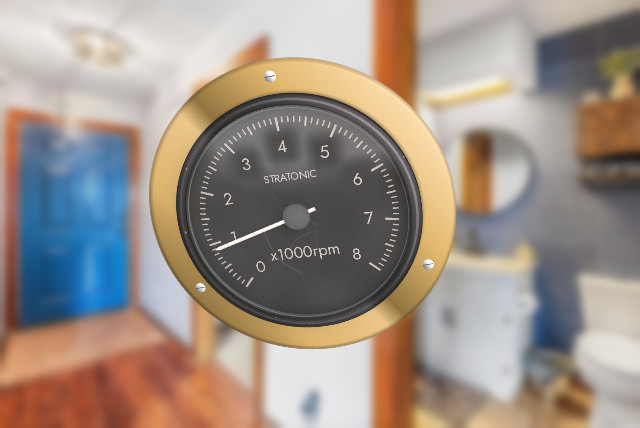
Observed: 900 rpm
